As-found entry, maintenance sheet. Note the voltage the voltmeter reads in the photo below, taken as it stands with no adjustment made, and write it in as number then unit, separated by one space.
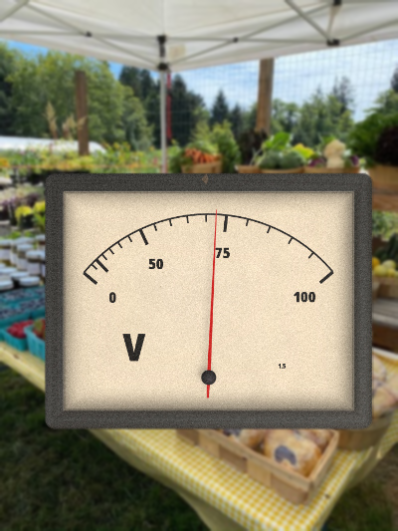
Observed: 72.5 V
